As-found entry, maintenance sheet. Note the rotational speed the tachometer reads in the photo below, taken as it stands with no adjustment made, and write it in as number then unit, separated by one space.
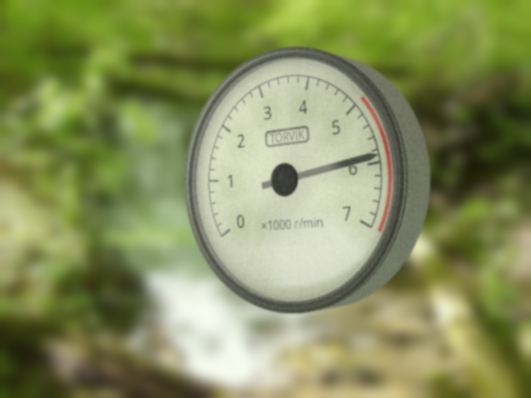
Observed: 5900 rpm
